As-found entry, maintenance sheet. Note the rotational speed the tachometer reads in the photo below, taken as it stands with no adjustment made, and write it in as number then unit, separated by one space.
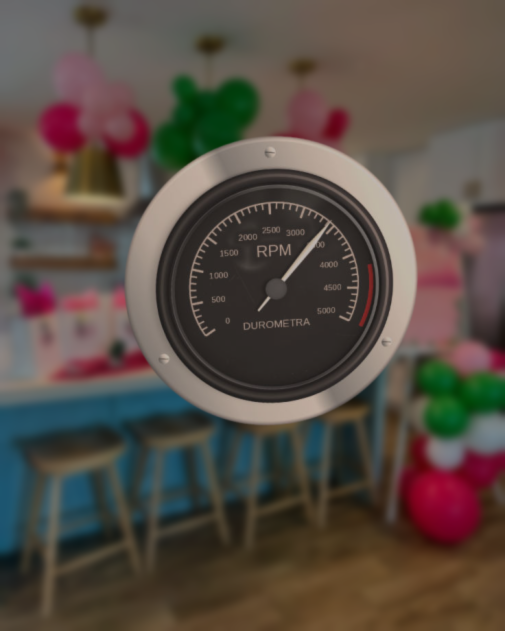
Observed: 3400 rpm
